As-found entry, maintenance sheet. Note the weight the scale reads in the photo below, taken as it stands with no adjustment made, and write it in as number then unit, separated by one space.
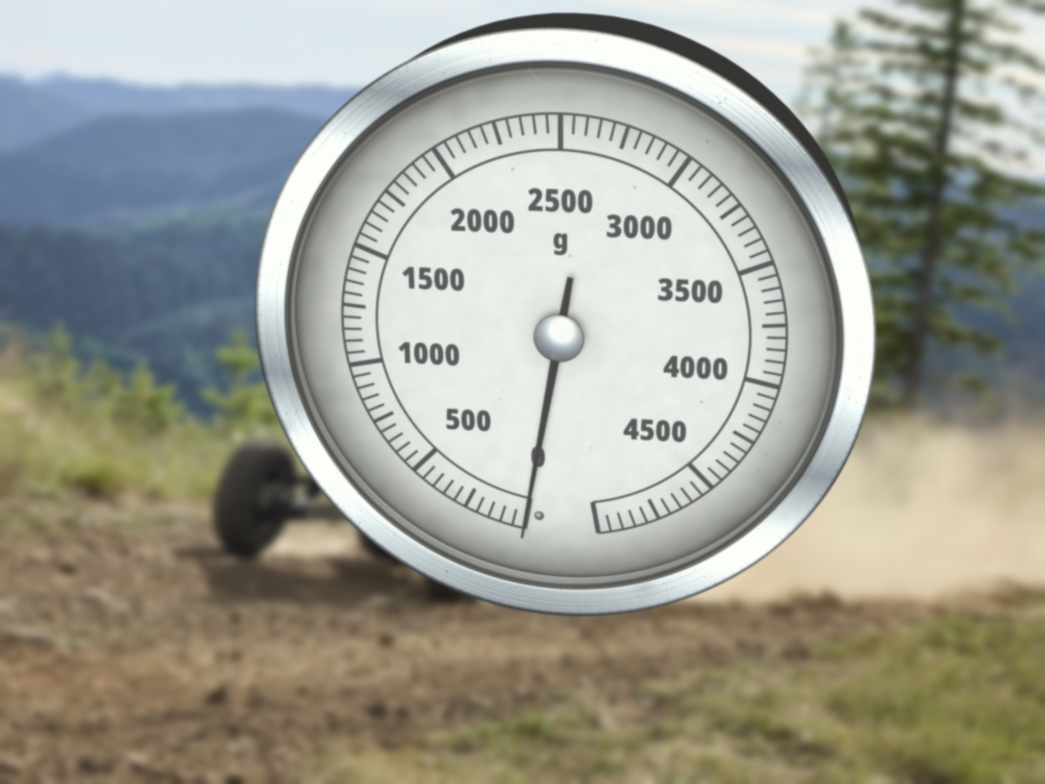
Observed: 0 g
